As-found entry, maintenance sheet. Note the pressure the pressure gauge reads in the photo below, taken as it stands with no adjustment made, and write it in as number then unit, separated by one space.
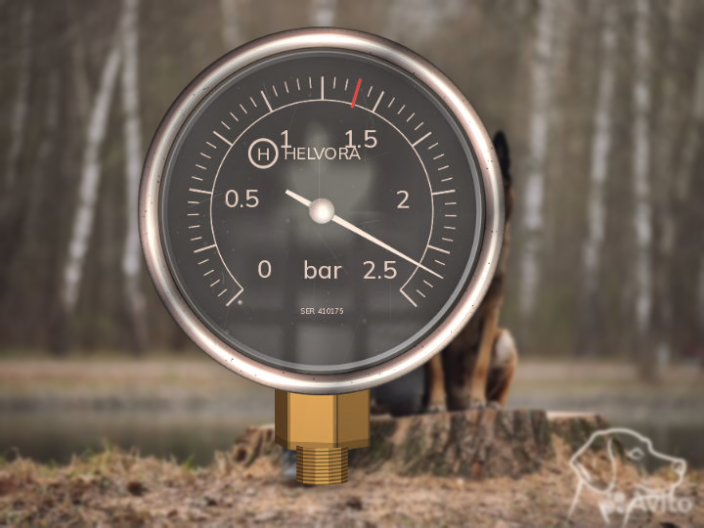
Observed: 2.35 bar
